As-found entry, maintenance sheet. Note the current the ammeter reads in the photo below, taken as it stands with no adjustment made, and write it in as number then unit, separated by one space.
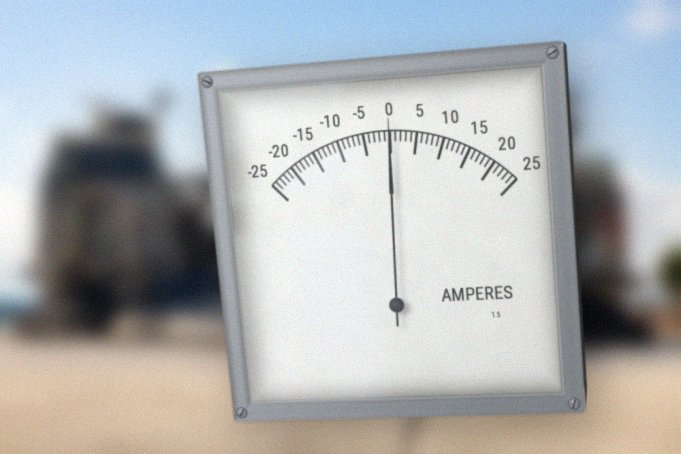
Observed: 0 A
